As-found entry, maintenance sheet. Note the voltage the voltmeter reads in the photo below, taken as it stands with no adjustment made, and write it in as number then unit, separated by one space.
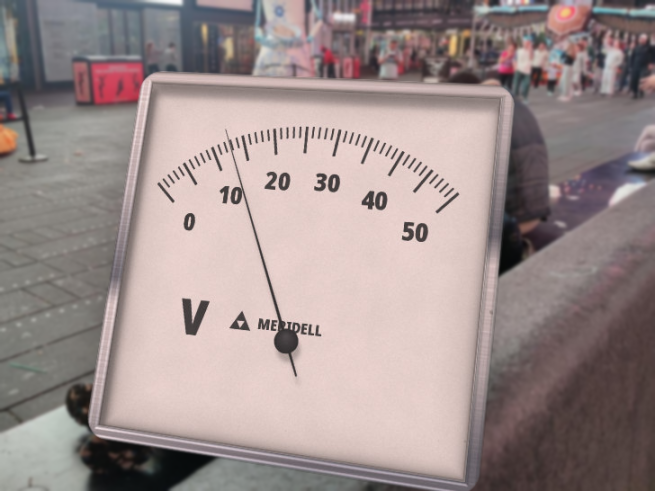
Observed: 13 V
